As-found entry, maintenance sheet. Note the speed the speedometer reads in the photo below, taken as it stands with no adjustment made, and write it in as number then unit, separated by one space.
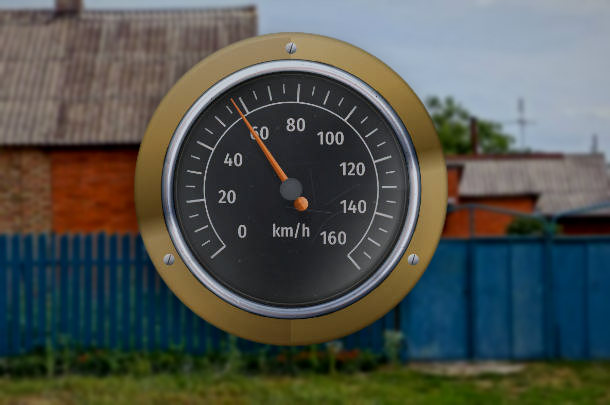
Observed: 57.5 km/h
